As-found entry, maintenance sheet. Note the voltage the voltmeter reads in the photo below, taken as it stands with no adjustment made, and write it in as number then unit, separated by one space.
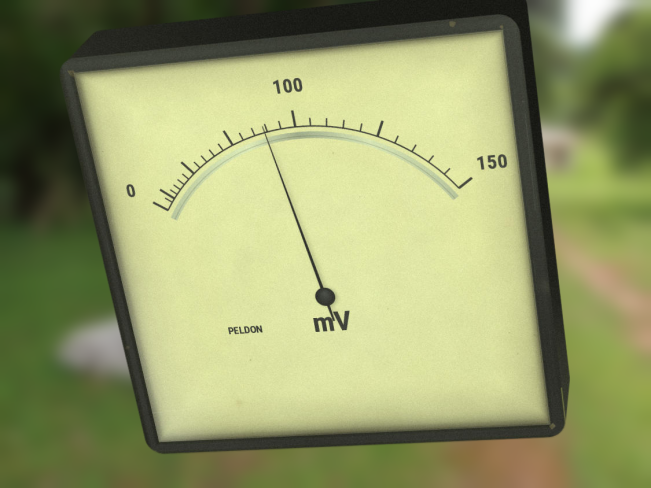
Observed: 90 mV
